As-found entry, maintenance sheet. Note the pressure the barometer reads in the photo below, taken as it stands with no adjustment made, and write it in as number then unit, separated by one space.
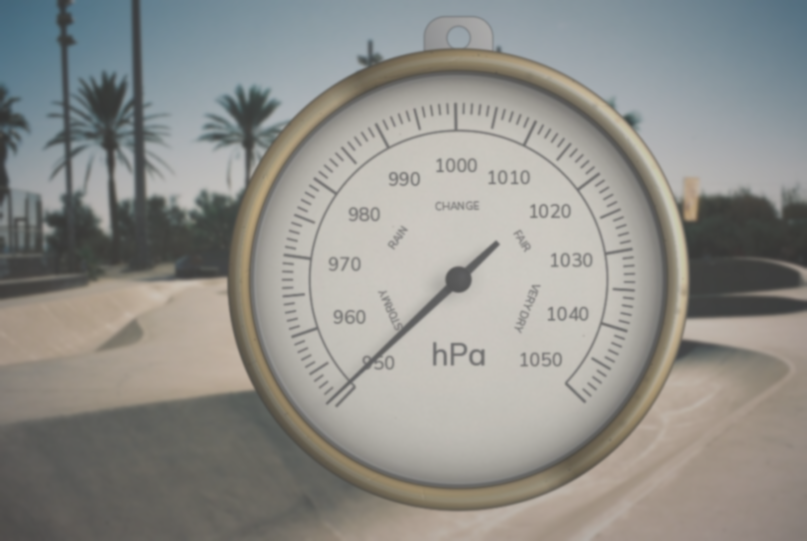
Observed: 951 hPa
